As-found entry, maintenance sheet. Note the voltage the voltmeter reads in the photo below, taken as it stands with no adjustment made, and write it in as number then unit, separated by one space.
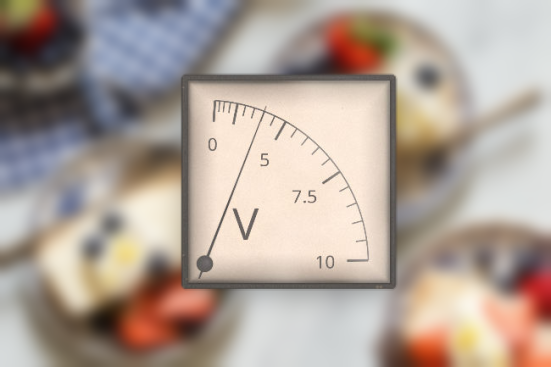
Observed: 4 V
